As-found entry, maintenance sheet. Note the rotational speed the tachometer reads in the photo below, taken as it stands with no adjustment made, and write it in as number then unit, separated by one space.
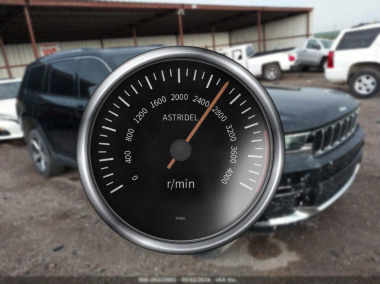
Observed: 2600 rpm
